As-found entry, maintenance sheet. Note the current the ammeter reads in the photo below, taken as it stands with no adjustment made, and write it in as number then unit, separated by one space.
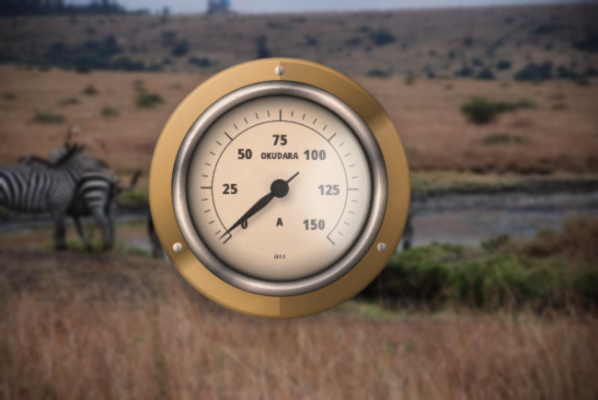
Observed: 2.5 A
